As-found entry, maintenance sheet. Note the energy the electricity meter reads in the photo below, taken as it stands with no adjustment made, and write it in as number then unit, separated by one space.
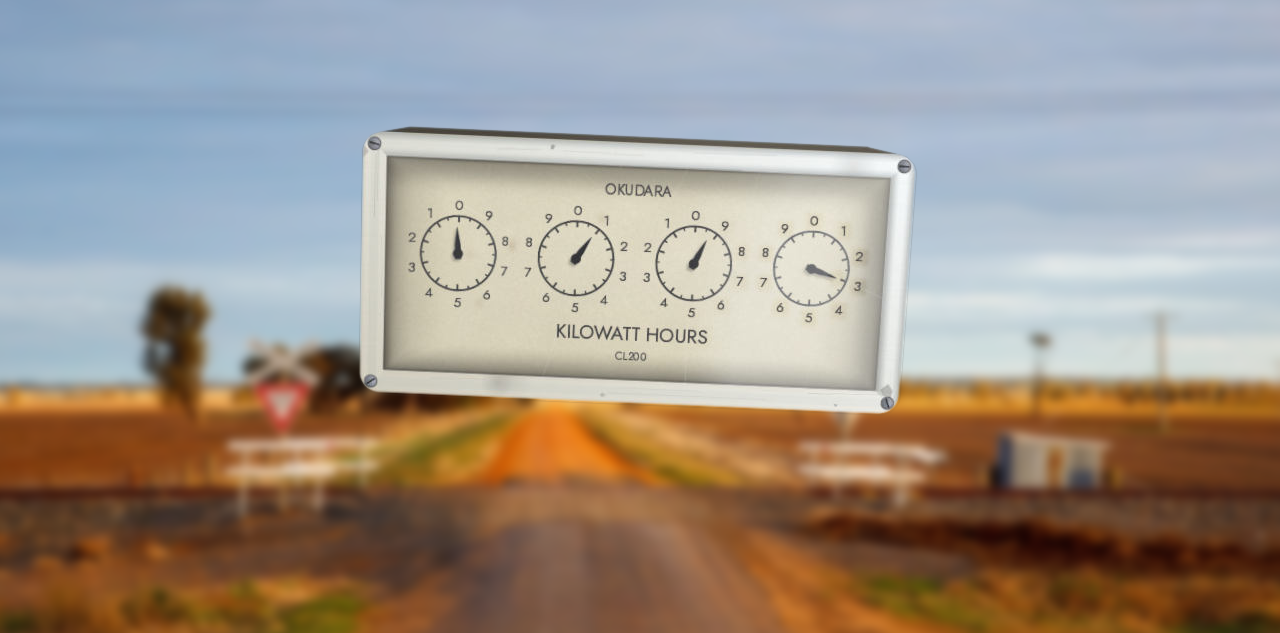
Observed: 93 kWh
